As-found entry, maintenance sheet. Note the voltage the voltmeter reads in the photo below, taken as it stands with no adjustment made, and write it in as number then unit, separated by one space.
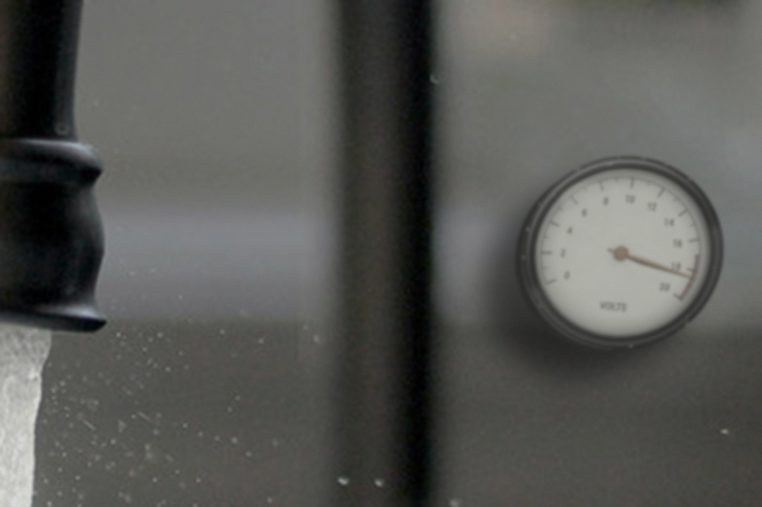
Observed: 18.5 V
